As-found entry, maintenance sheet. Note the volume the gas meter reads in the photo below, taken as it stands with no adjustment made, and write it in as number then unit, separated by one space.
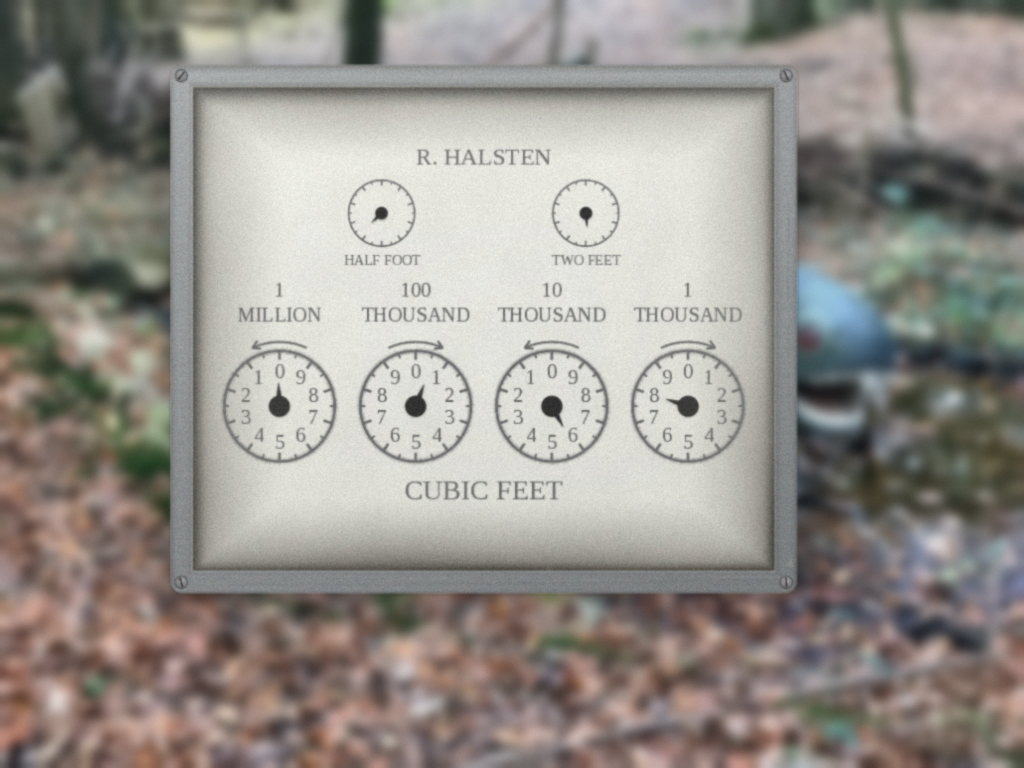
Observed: 5800 ft³
